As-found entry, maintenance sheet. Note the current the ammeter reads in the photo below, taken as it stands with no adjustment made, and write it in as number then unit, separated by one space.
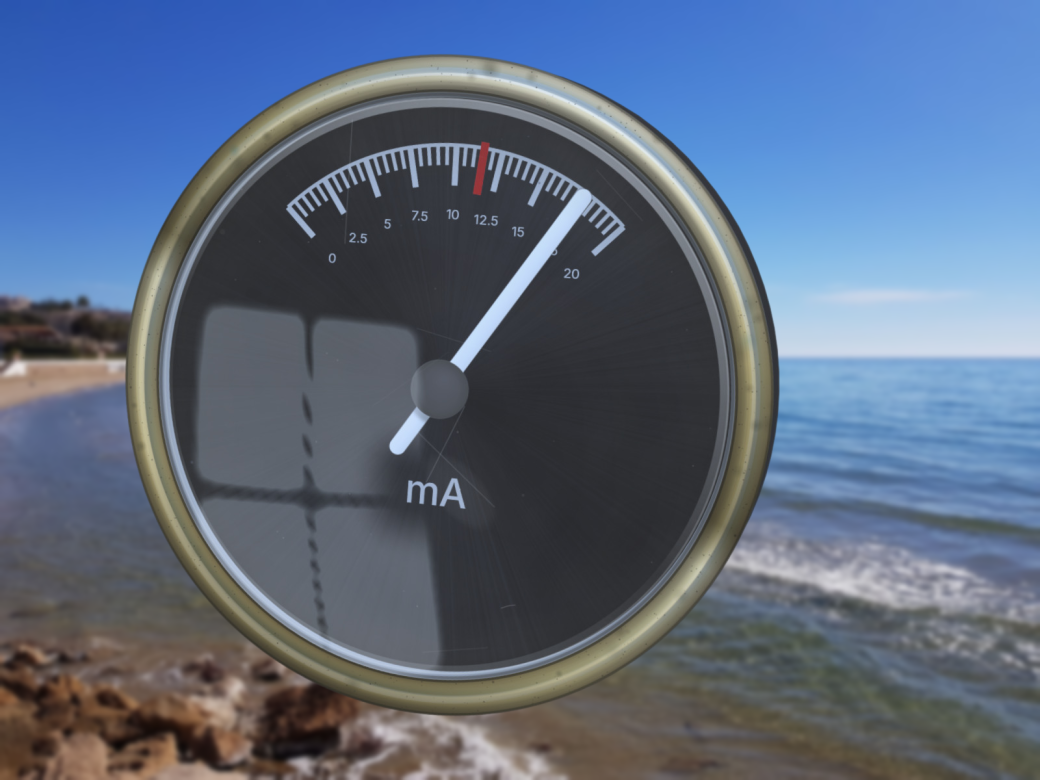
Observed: 17.5 mA
